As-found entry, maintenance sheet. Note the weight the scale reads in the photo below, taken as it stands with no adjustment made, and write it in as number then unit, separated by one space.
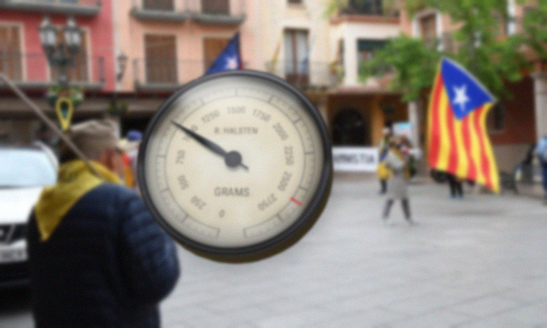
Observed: 1000 g
